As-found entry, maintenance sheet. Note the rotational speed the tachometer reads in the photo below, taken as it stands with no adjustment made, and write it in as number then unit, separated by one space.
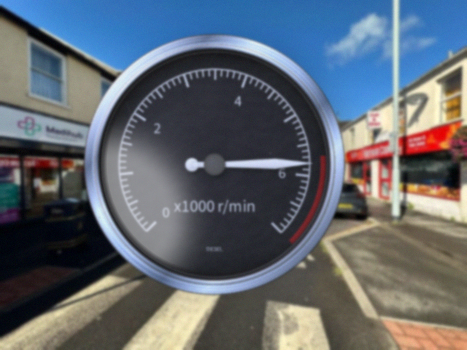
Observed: 5800 rpm
